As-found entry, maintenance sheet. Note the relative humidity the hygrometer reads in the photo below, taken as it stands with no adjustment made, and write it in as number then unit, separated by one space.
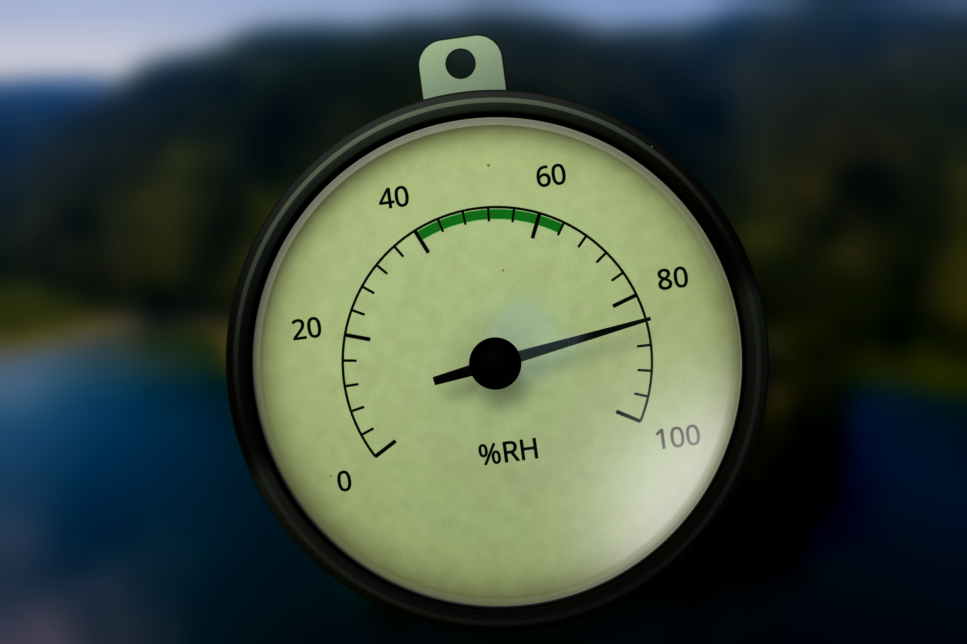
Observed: 84 %
